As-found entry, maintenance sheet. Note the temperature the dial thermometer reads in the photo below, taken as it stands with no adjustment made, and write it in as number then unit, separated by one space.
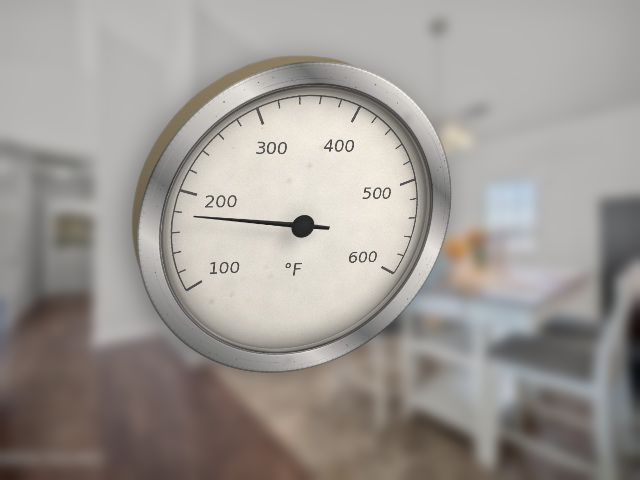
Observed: 180 °F
